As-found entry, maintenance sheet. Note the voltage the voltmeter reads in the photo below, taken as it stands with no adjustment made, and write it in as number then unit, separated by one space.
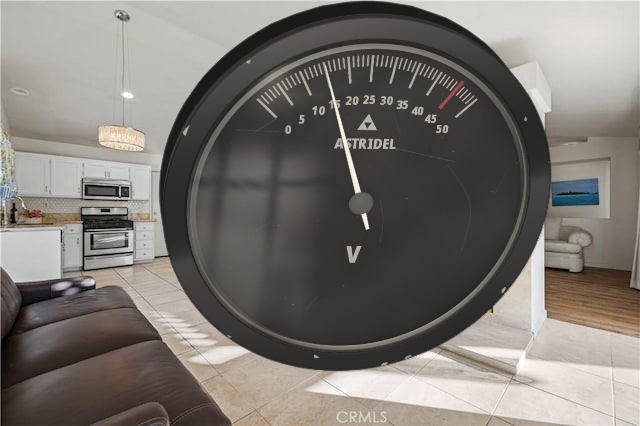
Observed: 15 V
